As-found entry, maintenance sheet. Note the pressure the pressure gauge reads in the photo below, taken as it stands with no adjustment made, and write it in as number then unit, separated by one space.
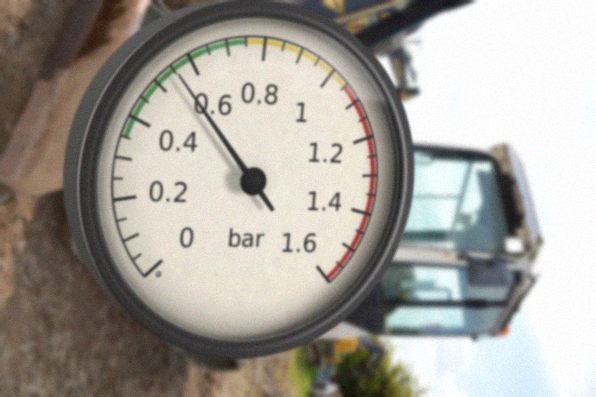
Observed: 0.55 bar
